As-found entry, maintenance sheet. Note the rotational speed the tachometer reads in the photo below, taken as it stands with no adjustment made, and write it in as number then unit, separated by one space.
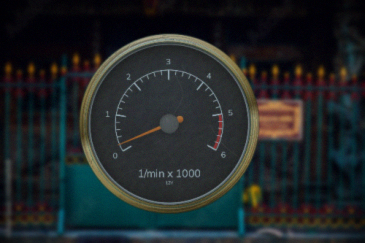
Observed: 200 rpm
